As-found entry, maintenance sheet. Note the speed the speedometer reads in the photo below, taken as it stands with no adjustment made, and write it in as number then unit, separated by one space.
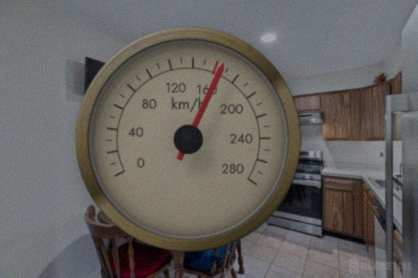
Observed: 165 km/h
